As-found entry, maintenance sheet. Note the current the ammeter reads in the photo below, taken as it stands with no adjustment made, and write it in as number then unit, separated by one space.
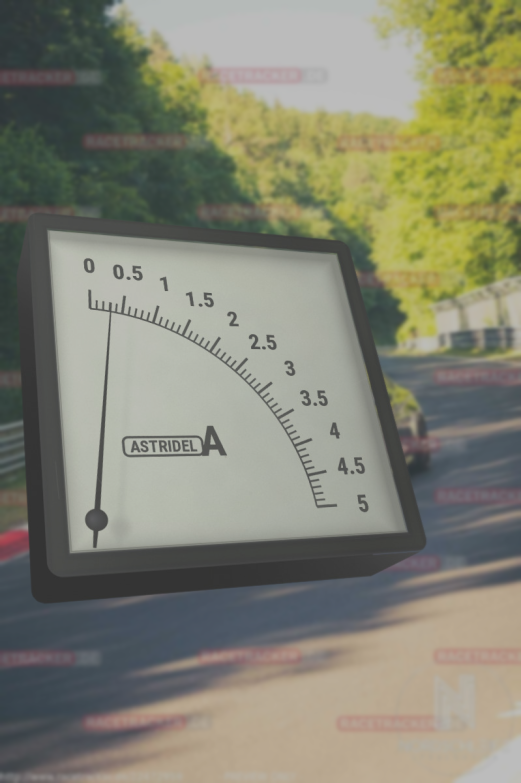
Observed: 0.3 A
